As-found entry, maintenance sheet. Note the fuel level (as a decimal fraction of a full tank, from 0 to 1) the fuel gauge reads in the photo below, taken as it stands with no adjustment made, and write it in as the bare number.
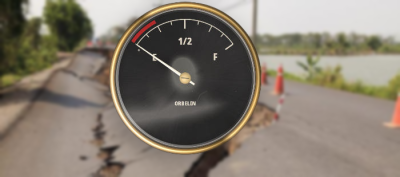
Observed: 0
